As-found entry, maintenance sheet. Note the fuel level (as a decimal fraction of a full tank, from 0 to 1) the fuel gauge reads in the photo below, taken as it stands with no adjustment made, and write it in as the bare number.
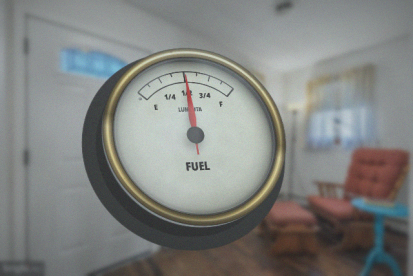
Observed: 0.5
